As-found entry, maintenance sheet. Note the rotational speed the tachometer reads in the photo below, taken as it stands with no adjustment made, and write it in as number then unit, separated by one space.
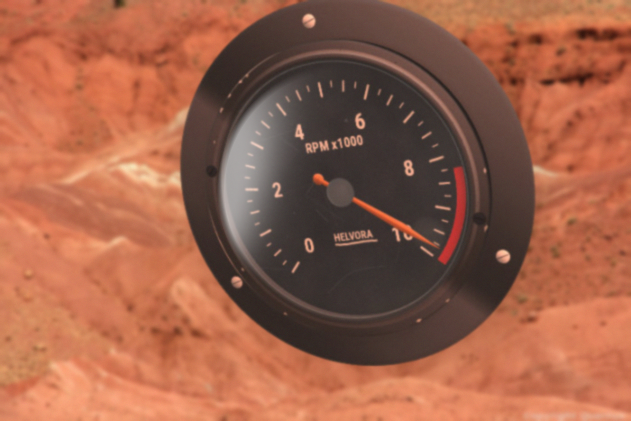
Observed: 9750 rpm
